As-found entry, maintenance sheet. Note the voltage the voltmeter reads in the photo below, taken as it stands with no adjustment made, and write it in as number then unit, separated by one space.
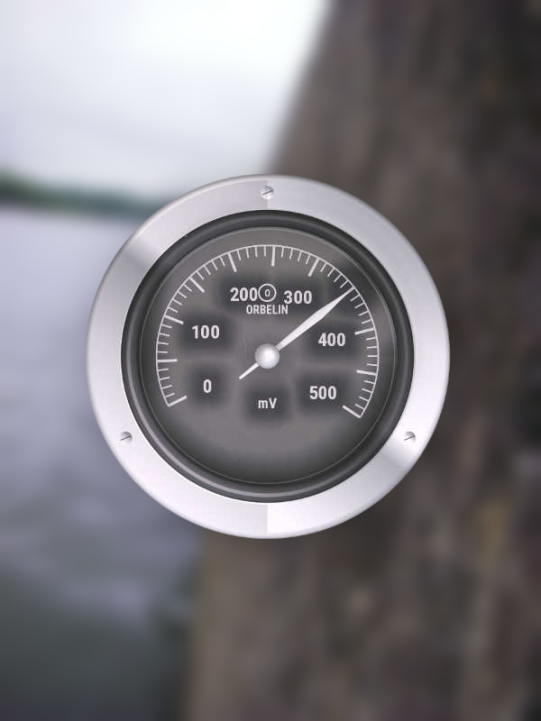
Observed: 350 mV
